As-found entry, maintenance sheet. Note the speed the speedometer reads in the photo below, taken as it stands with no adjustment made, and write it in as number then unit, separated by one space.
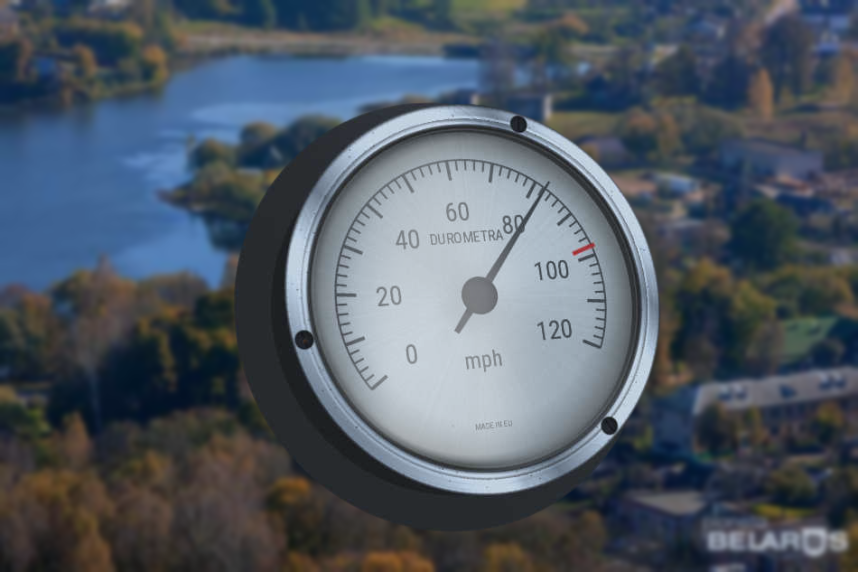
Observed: 82 mph
